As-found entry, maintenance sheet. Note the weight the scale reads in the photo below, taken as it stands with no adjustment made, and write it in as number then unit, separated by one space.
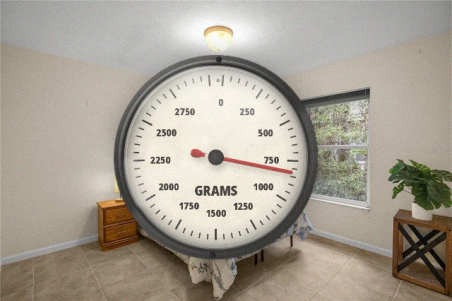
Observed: 825 g
